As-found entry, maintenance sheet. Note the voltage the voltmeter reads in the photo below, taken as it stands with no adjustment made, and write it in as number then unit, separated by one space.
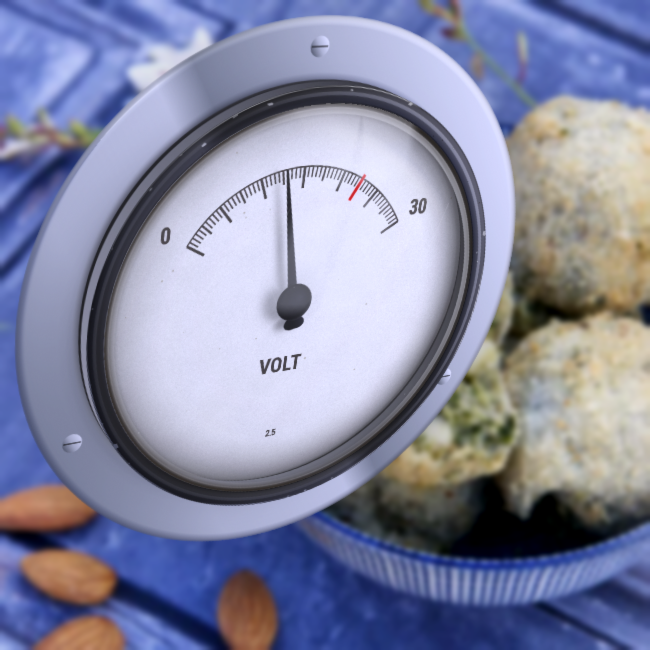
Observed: 12.5 V
